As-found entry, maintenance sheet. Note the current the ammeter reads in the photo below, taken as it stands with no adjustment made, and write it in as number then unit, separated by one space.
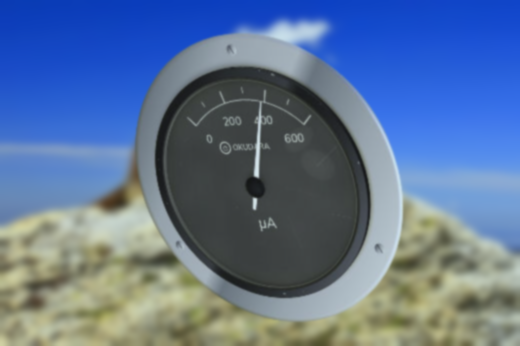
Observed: 400 µA
